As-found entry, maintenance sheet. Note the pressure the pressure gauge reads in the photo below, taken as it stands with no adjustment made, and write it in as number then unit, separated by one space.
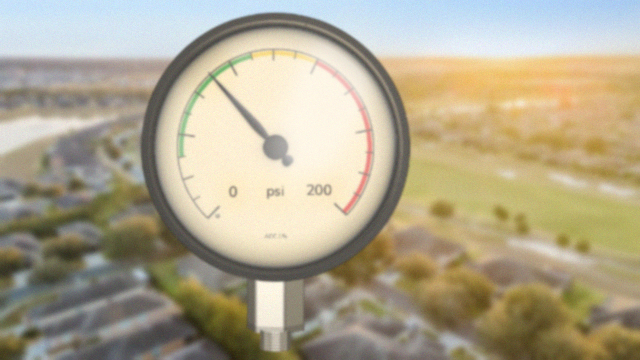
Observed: 70 psi
